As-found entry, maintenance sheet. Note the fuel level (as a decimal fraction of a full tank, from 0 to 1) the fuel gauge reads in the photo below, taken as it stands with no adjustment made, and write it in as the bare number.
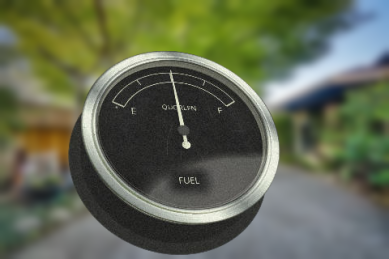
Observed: 0.5
